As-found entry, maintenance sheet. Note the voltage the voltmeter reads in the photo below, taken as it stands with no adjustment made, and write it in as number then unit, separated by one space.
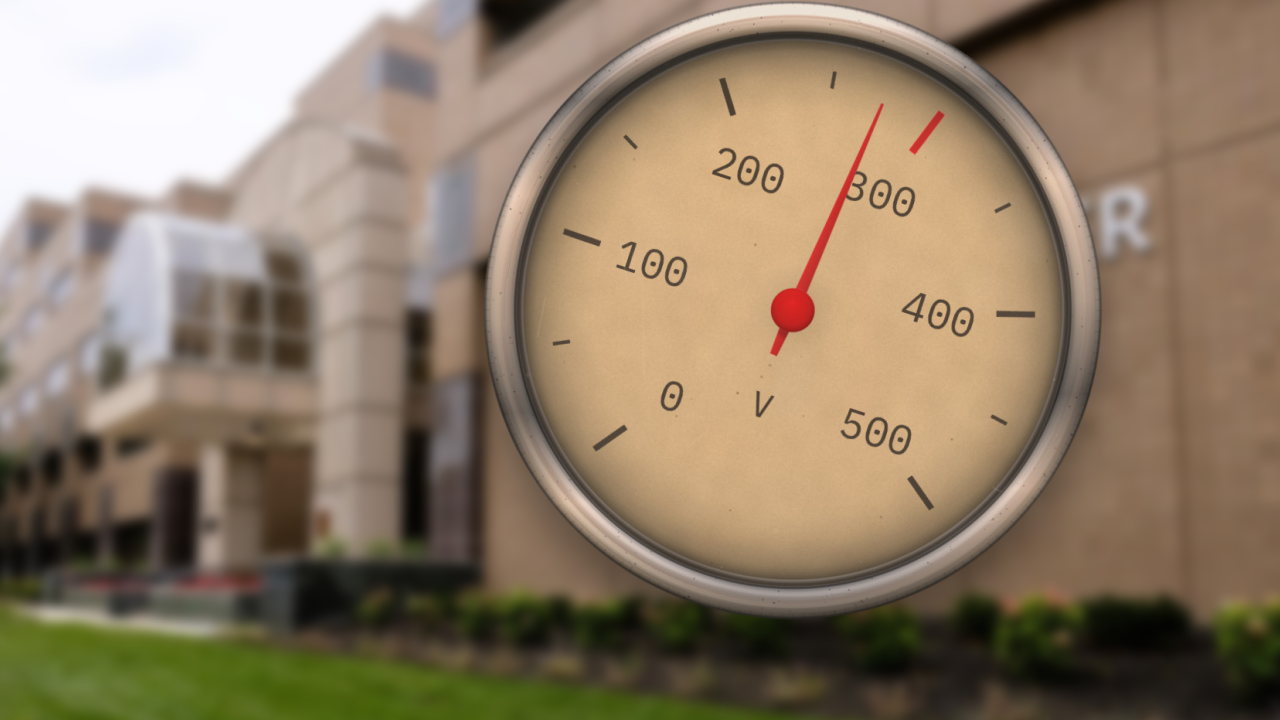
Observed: 275 V
